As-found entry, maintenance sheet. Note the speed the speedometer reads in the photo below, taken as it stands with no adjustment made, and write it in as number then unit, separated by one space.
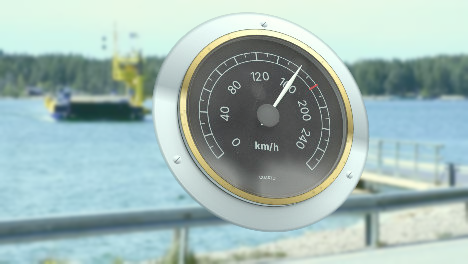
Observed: 160 km/h
